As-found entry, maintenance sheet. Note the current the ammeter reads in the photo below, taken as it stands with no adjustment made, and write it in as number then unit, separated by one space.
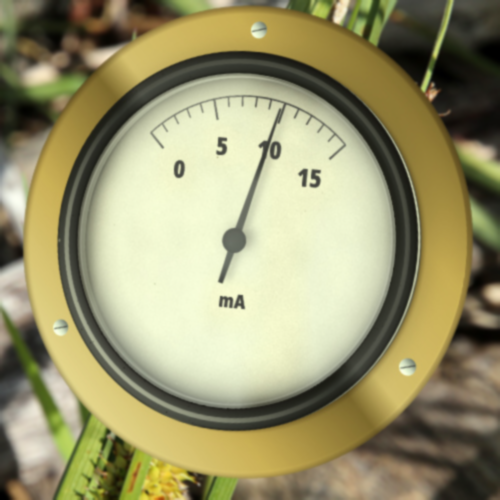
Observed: 10 mA
